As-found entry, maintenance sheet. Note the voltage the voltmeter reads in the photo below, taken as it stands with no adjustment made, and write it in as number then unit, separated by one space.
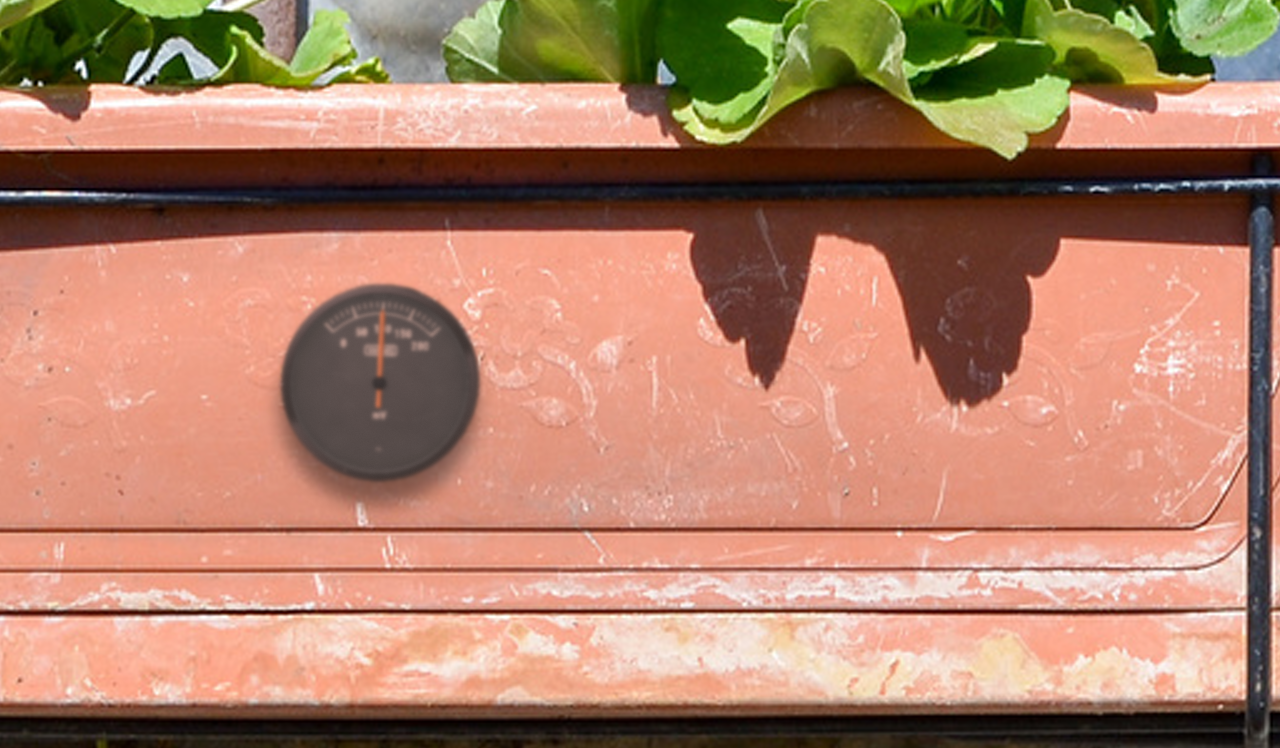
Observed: 100 mV
